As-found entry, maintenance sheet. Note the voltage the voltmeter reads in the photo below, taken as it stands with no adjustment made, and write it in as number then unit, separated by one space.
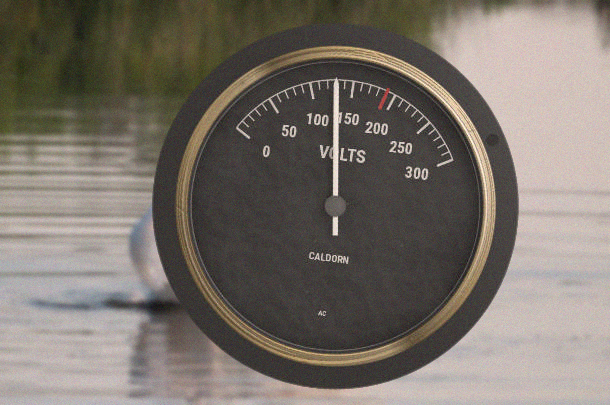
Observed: 130 V
